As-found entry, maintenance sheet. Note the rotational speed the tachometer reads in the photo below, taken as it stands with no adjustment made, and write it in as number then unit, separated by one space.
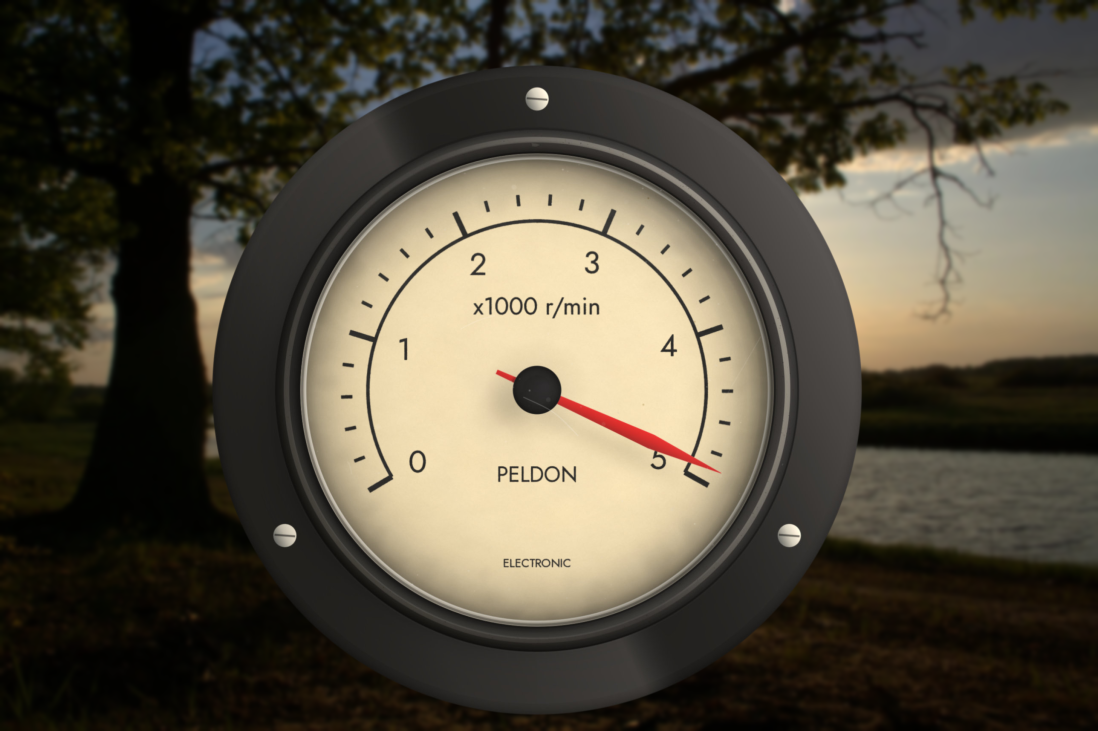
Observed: 4900 rpm
